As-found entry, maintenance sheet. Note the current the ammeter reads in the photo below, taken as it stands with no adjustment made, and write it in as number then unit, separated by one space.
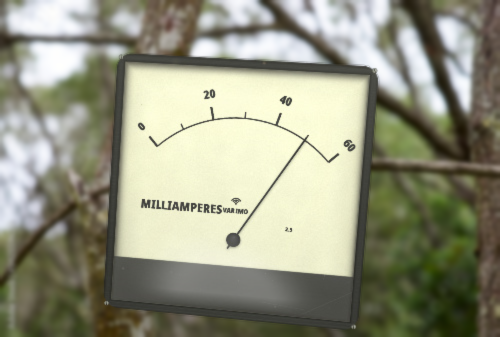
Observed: 50 mA
